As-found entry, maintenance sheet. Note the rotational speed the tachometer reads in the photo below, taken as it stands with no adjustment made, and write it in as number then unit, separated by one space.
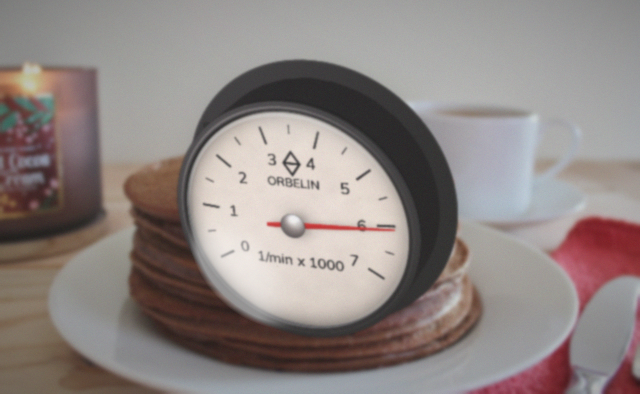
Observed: 6000 rpm
